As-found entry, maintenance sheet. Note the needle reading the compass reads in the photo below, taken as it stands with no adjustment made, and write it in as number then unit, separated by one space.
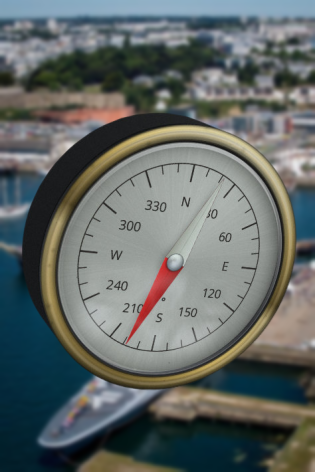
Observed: 200 °
